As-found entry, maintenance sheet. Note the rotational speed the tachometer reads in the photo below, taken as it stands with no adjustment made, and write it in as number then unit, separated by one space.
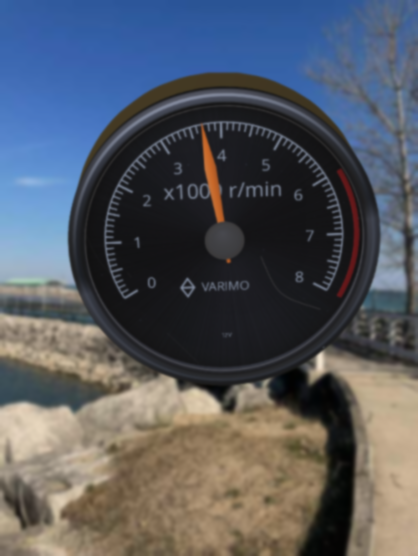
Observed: 3700 rpm
